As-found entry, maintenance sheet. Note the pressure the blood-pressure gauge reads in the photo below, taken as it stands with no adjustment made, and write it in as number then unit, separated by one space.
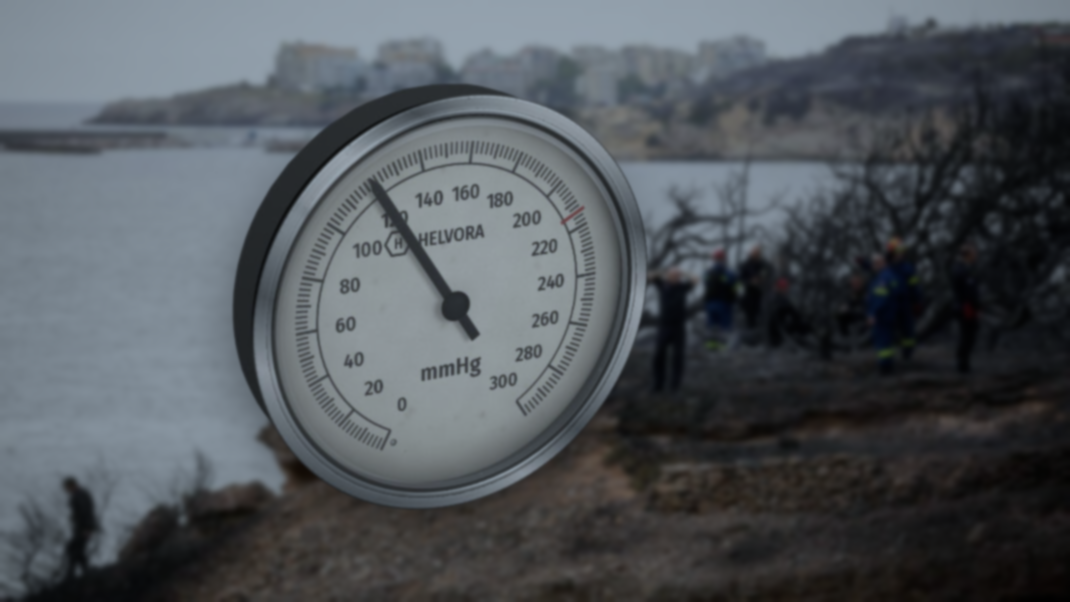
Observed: 120 mmHg
